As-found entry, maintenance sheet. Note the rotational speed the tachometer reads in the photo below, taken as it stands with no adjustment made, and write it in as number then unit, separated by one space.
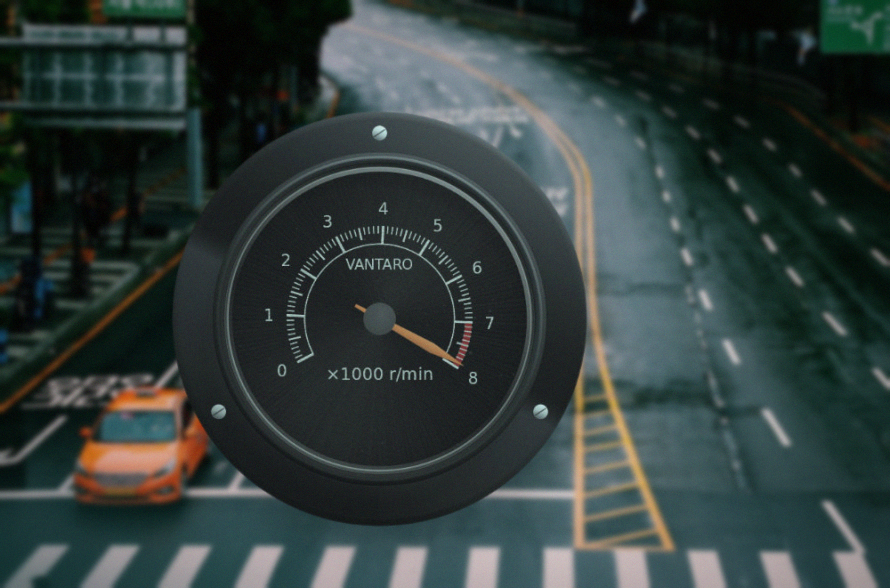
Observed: 7900 rpm
